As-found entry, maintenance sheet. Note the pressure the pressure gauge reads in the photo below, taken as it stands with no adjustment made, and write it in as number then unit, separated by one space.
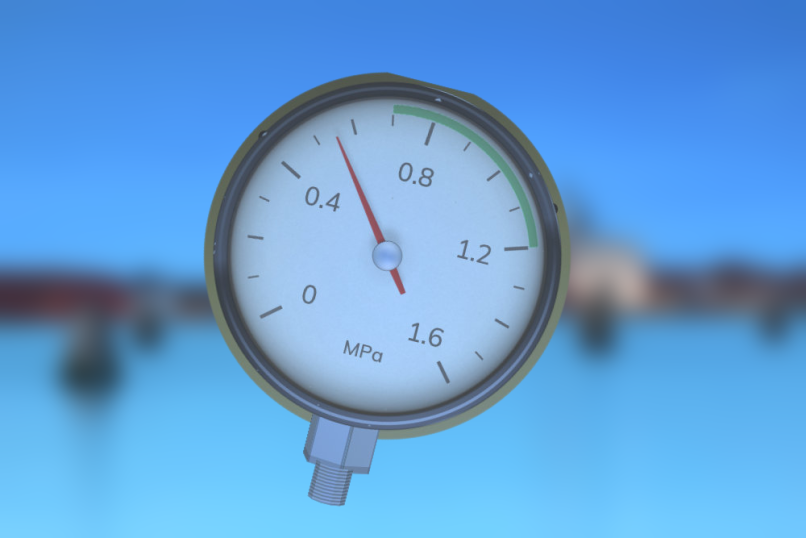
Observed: 0.55 MPa
